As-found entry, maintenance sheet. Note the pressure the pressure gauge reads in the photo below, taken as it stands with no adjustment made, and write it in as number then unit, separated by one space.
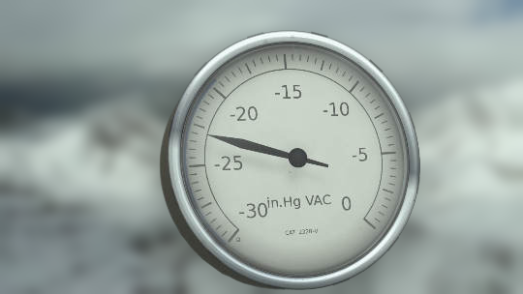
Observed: -23 inHg
